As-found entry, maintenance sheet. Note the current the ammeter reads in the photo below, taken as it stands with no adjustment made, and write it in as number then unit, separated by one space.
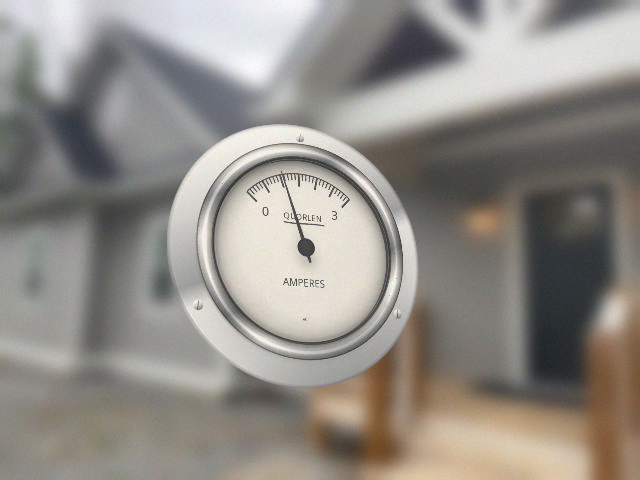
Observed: 1 A
